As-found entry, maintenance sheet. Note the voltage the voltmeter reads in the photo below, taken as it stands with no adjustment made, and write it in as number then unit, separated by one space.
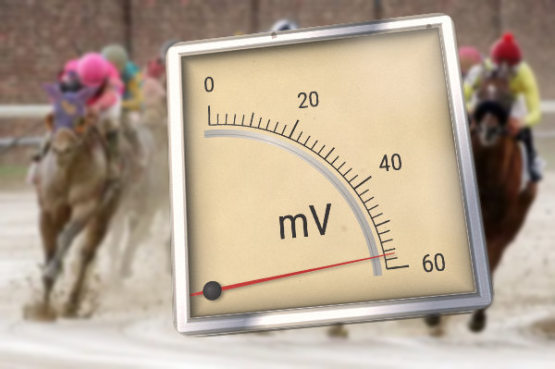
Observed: 57 mV
